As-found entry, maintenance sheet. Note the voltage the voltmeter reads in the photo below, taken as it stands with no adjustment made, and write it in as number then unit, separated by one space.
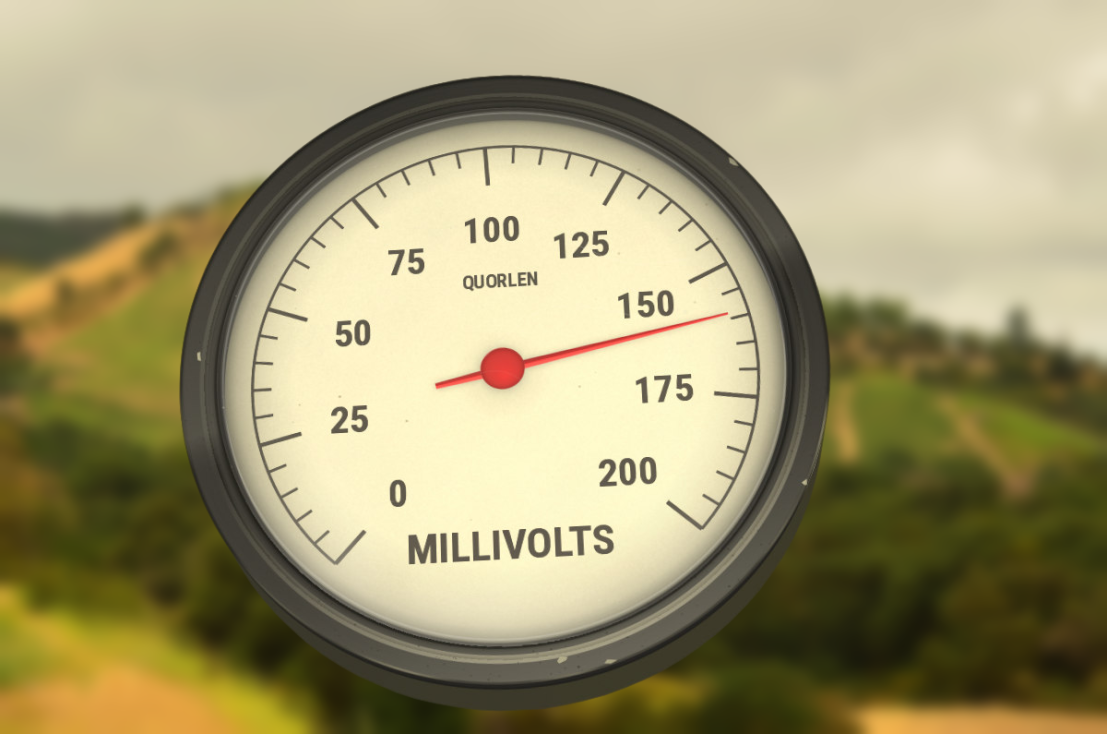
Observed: 160 mV
